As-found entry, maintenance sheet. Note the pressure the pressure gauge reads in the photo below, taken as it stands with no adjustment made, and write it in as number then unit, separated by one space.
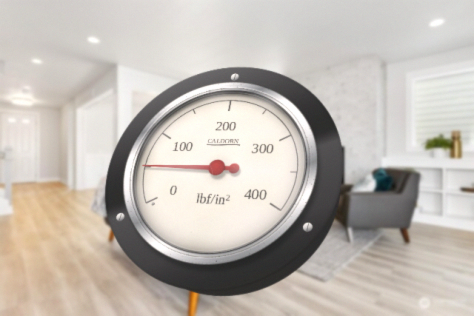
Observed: 50 psi
